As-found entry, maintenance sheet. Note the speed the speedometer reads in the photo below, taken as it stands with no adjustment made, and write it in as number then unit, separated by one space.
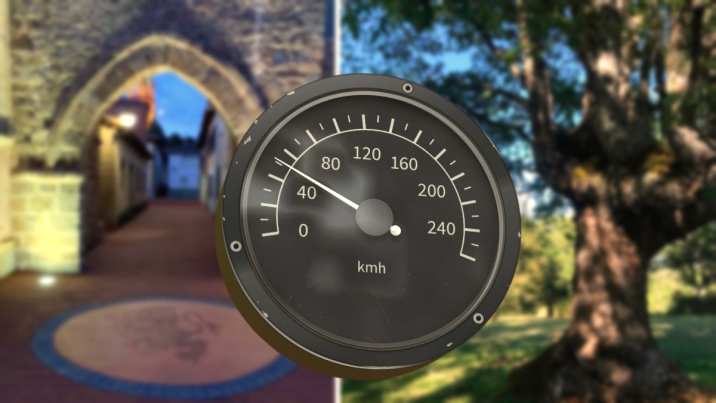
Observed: 50 km/h
